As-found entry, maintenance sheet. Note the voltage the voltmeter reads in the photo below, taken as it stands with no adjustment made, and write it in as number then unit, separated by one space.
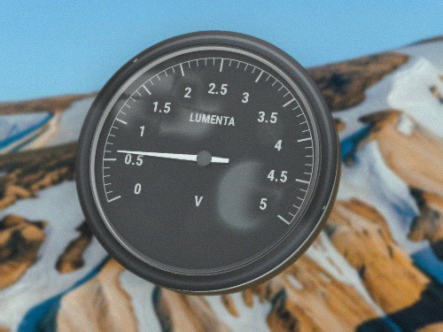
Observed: 0.6 V
